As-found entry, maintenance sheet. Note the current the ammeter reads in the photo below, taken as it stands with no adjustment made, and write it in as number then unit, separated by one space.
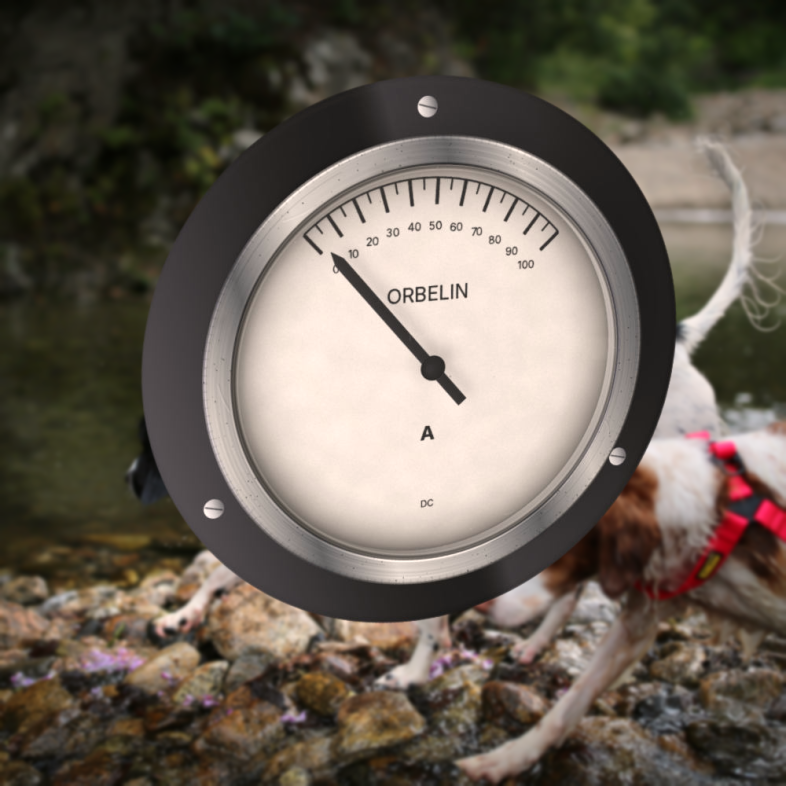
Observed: 2.5 A
